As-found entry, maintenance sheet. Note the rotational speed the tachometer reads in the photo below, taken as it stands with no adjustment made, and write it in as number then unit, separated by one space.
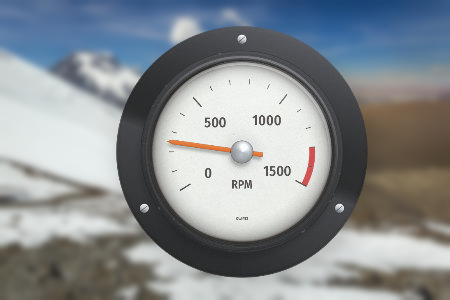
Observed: 250 rpm
